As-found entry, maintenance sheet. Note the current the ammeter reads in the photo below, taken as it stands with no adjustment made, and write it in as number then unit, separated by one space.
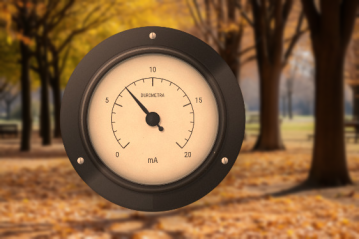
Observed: 7 mA
